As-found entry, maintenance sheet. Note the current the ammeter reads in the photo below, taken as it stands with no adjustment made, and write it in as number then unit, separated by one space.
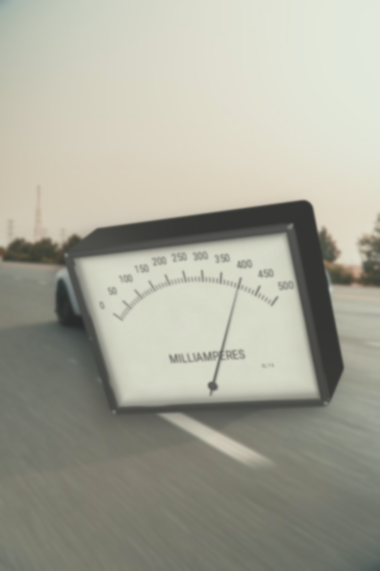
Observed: 400 mA
